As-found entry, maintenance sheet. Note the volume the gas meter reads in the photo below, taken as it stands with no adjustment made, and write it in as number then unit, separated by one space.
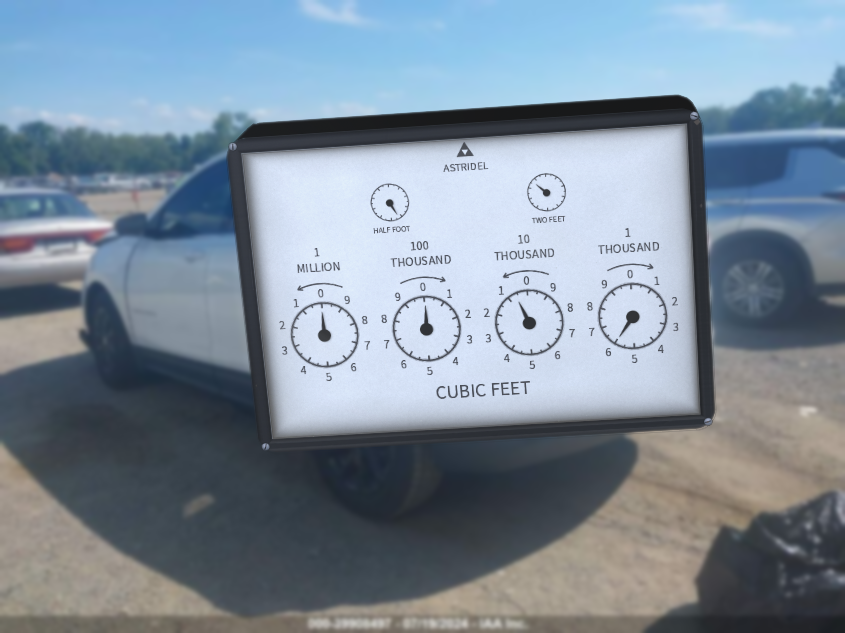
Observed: 600 ft³
